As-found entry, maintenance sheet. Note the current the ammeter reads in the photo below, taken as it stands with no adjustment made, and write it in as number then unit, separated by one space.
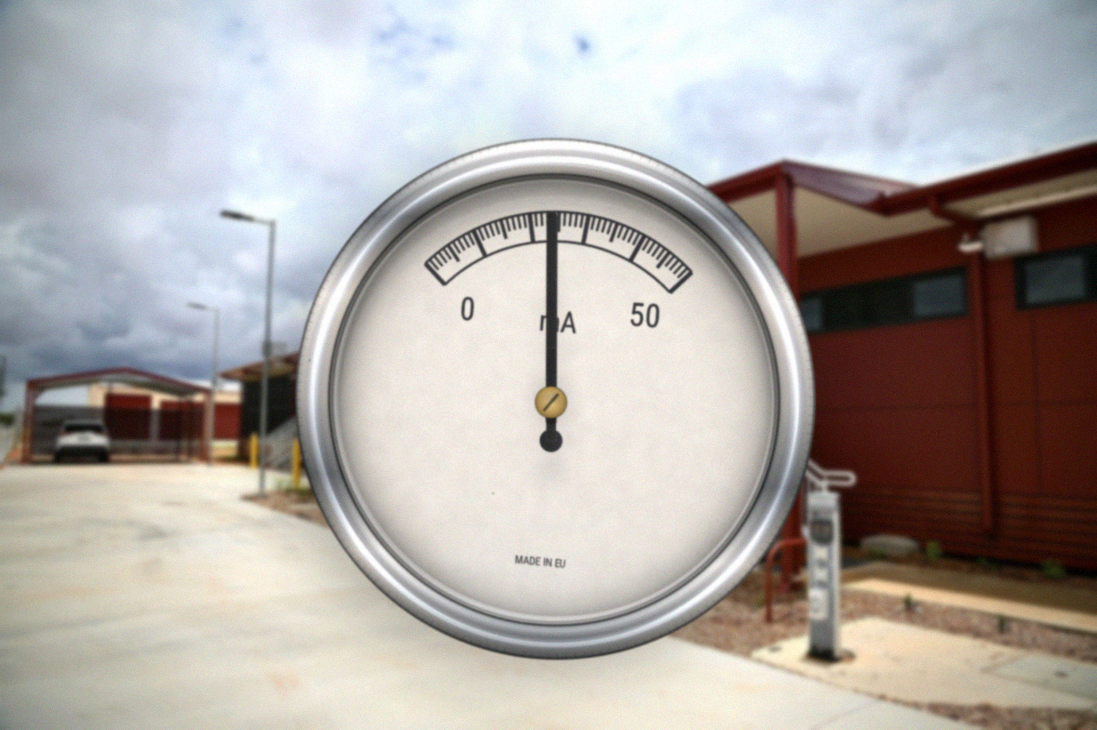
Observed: 24 mA
